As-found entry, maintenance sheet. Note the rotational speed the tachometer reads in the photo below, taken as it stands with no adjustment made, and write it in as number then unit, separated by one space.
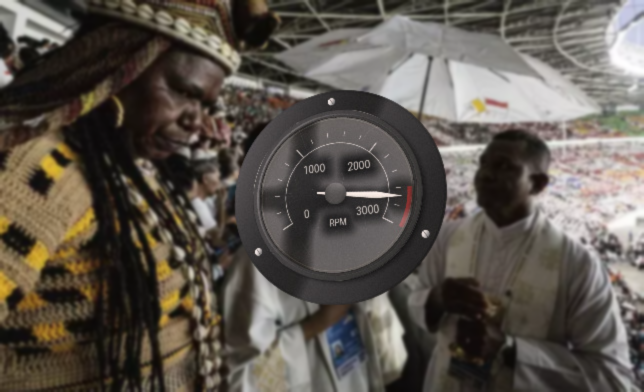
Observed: 2700 rpm
